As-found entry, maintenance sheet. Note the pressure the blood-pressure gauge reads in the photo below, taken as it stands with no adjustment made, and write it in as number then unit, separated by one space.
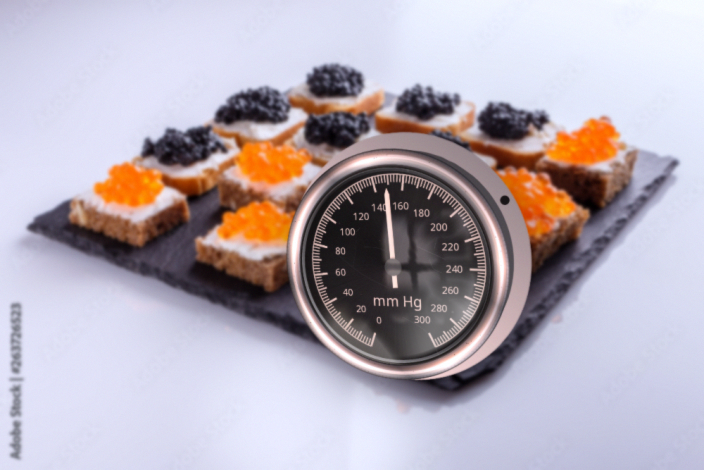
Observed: 150 mmHg
